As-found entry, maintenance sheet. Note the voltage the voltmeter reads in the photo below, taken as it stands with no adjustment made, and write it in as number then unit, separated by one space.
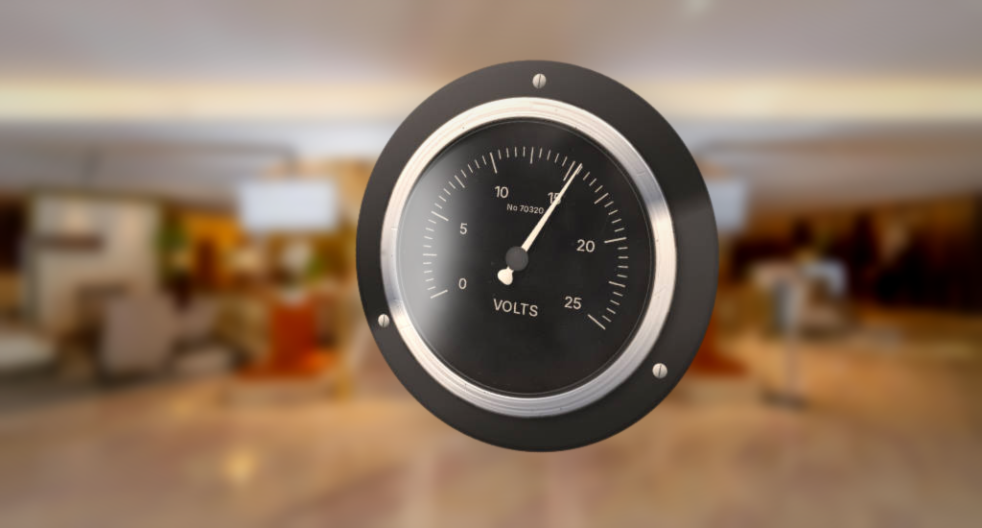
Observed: 15.5 V
